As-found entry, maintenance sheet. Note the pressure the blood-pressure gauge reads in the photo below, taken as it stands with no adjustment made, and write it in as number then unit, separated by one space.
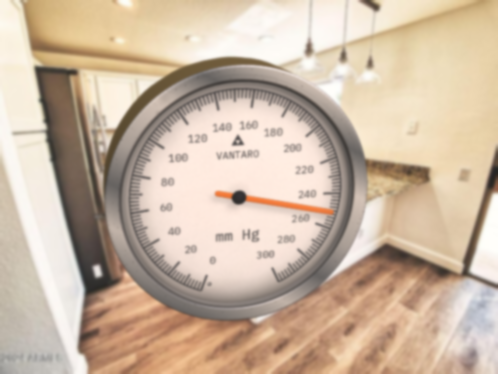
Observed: 250 mmHg
